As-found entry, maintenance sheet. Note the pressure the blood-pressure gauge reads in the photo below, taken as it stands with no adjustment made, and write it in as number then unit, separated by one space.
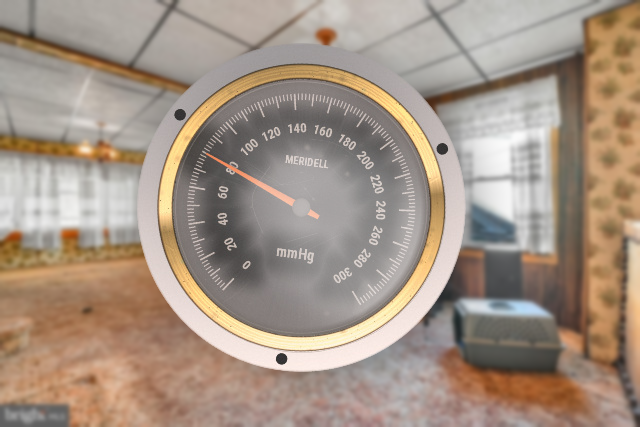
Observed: 80 mmHg
